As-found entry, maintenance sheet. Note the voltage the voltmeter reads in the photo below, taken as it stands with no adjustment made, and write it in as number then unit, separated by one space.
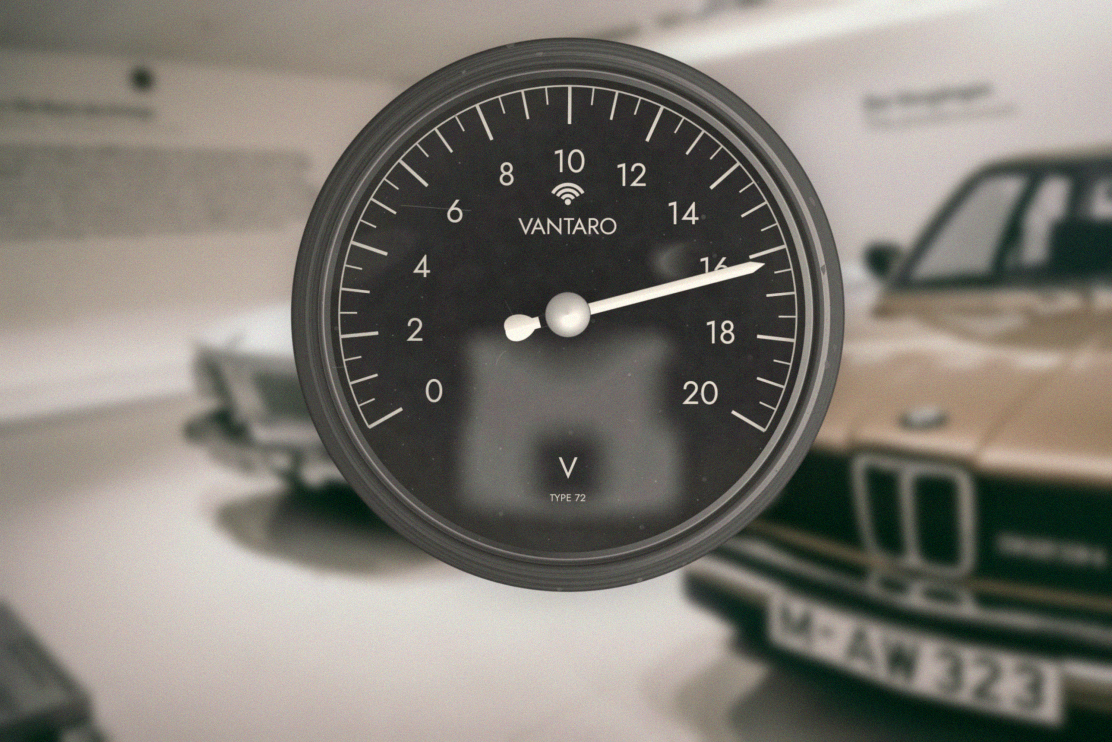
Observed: 16.25 V
